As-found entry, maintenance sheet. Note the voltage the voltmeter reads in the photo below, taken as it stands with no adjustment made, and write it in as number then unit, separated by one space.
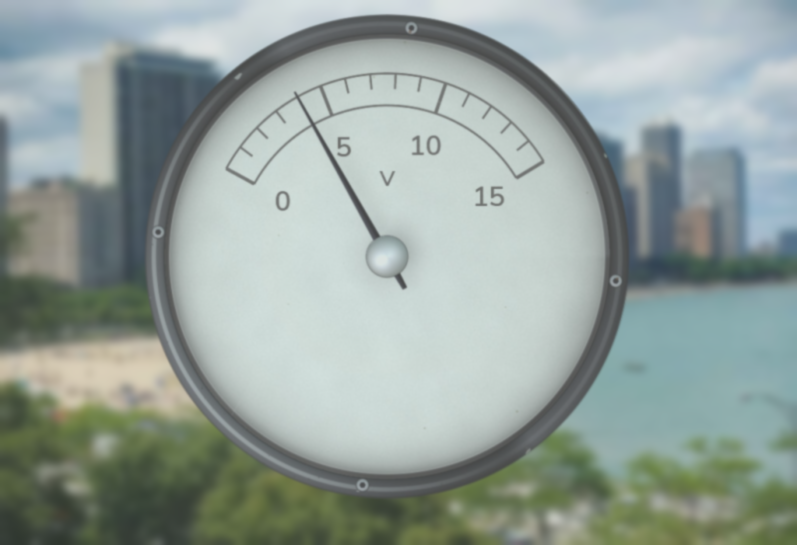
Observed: 4 V
